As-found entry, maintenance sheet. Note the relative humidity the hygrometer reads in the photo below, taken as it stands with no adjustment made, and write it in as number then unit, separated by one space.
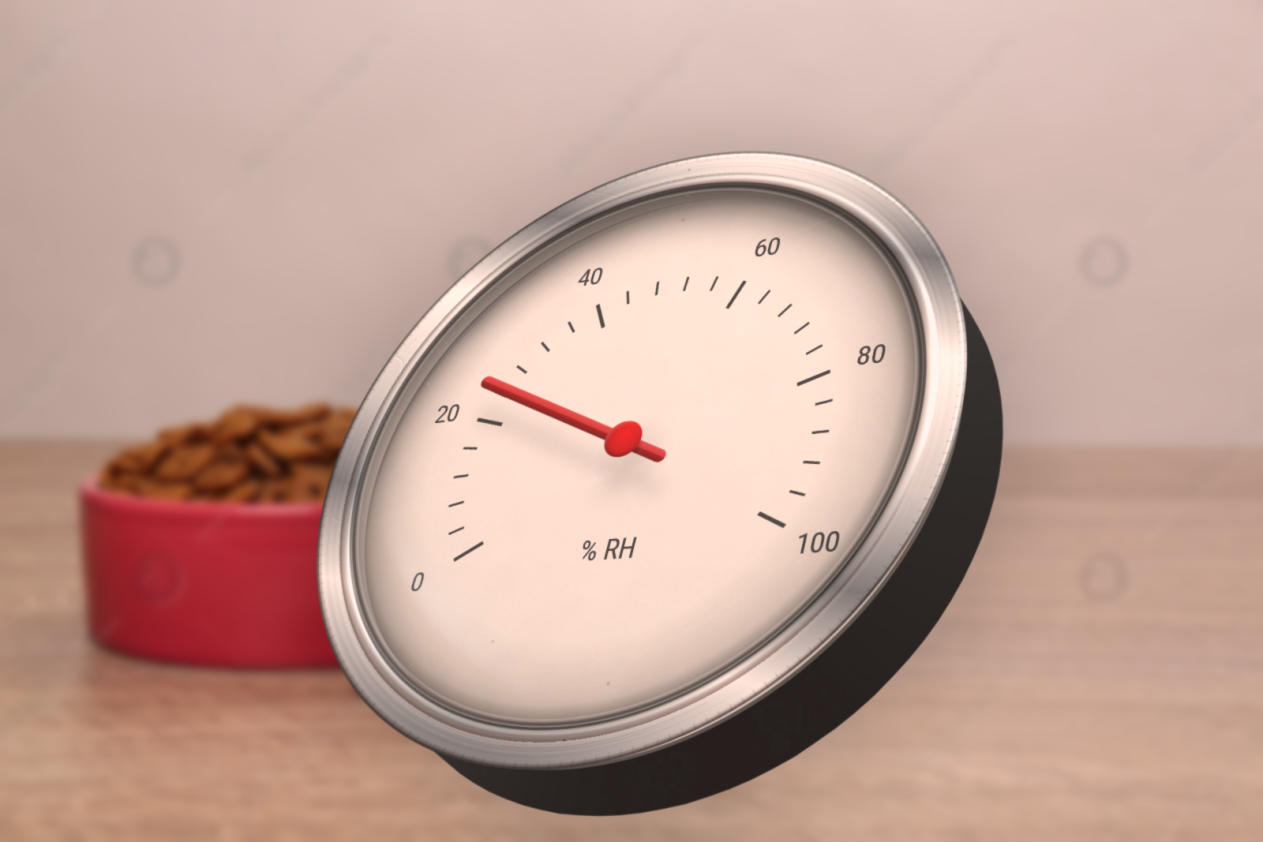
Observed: 24 %
